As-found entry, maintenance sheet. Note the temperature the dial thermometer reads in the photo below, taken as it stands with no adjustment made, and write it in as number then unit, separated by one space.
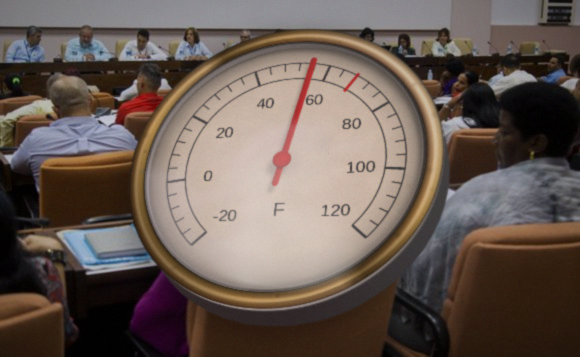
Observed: 56 °F
